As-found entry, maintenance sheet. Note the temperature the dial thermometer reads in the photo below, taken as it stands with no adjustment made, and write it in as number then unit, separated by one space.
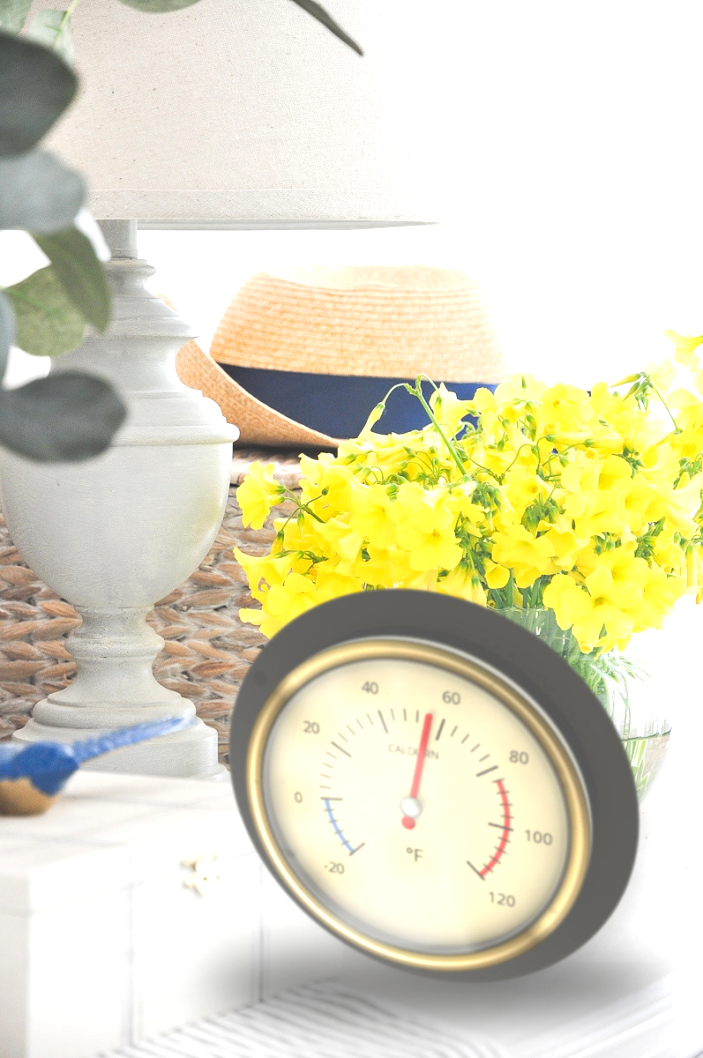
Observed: 56 °F
